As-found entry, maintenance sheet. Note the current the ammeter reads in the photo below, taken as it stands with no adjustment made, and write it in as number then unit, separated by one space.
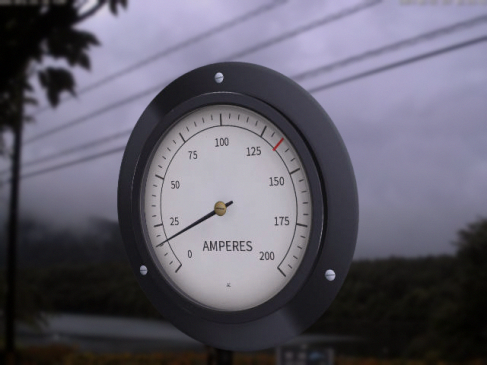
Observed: 15 A
